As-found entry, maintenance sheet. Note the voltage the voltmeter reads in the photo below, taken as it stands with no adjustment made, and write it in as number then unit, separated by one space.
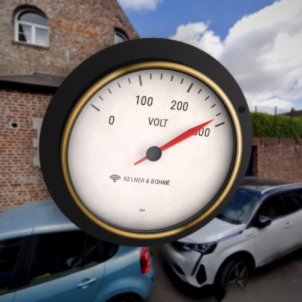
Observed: 280 V
